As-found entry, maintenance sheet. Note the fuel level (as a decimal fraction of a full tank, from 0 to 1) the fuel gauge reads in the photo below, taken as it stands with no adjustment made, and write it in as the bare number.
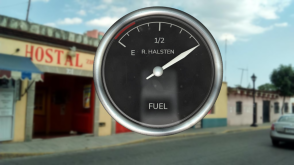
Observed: 1
